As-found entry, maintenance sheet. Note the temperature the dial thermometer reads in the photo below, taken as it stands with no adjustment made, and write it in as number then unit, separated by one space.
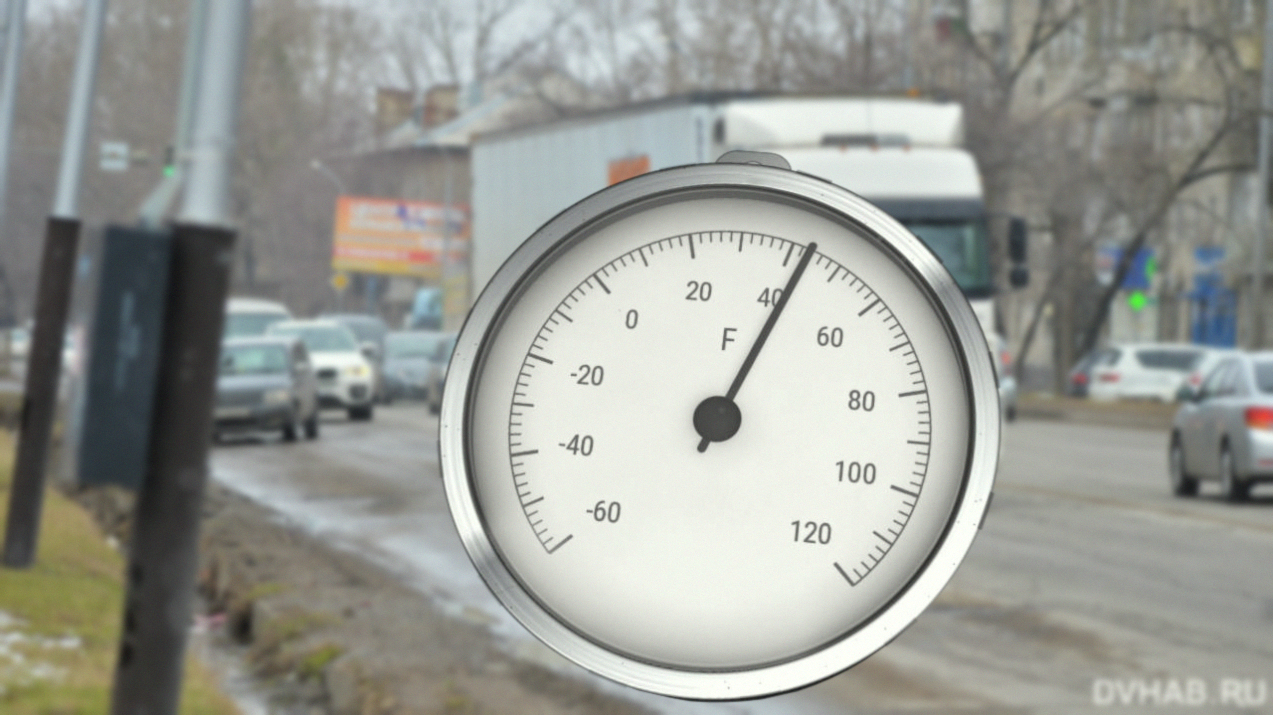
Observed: 44 °F
